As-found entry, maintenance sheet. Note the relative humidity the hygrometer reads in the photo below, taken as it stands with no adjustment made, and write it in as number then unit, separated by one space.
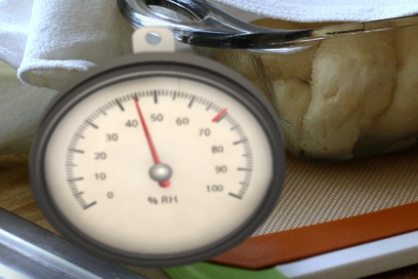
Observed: 45 %
